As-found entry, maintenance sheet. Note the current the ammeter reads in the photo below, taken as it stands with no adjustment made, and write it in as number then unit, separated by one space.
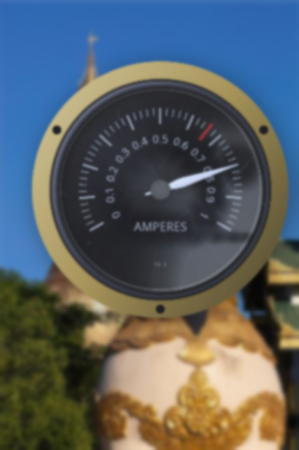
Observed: 0.8 A
